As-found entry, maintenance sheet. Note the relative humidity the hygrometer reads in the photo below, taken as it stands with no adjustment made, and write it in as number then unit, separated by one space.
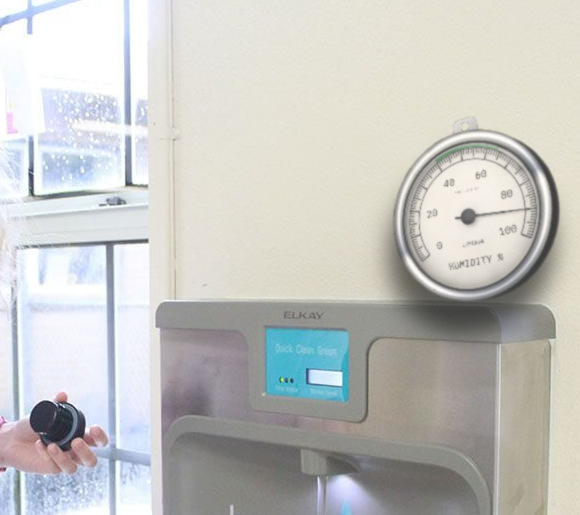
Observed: 90 %
